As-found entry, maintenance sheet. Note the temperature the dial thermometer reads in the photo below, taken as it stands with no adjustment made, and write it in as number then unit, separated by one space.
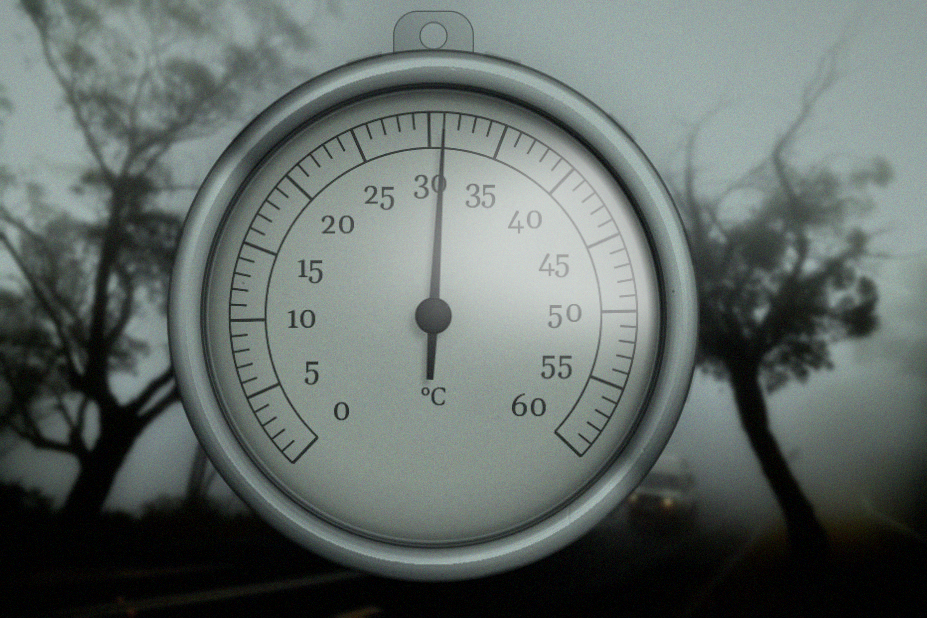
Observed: 31 °C
